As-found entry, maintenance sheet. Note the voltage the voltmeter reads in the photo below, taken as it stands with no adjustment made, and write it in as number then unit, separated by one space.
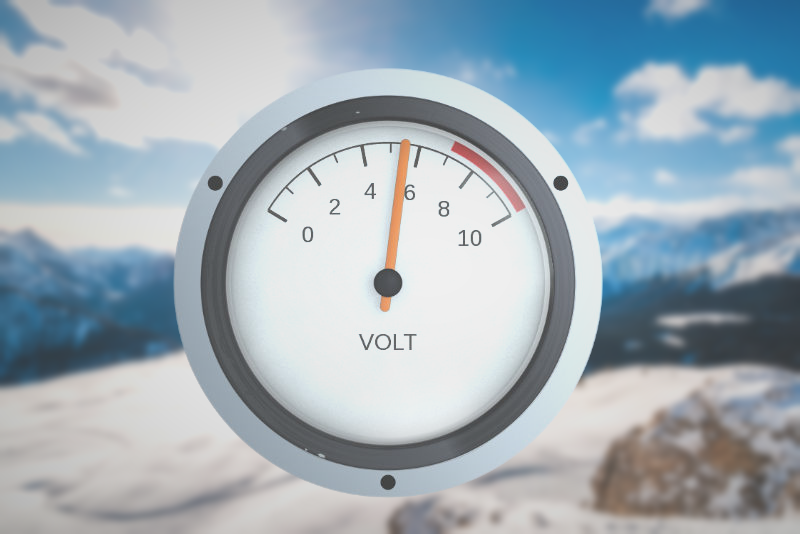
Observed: 5.5 V
